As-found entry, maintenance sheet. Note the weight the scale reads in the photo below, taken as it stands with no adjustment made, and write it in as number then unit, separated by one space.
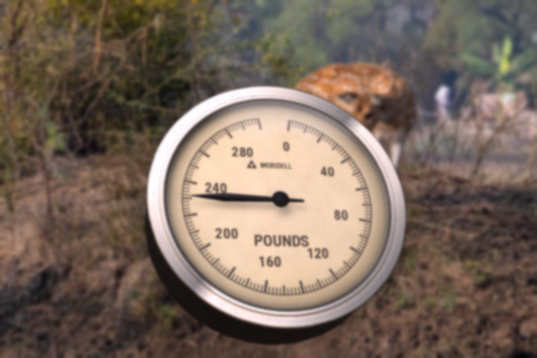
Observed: 230 lb
